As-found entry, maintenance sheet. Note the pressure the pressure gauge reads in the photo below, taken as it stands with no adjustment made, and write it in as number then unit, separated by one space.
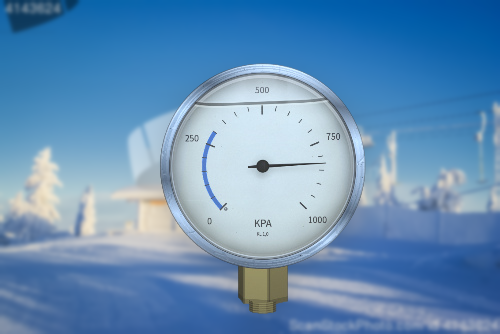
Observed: 825 kPa
